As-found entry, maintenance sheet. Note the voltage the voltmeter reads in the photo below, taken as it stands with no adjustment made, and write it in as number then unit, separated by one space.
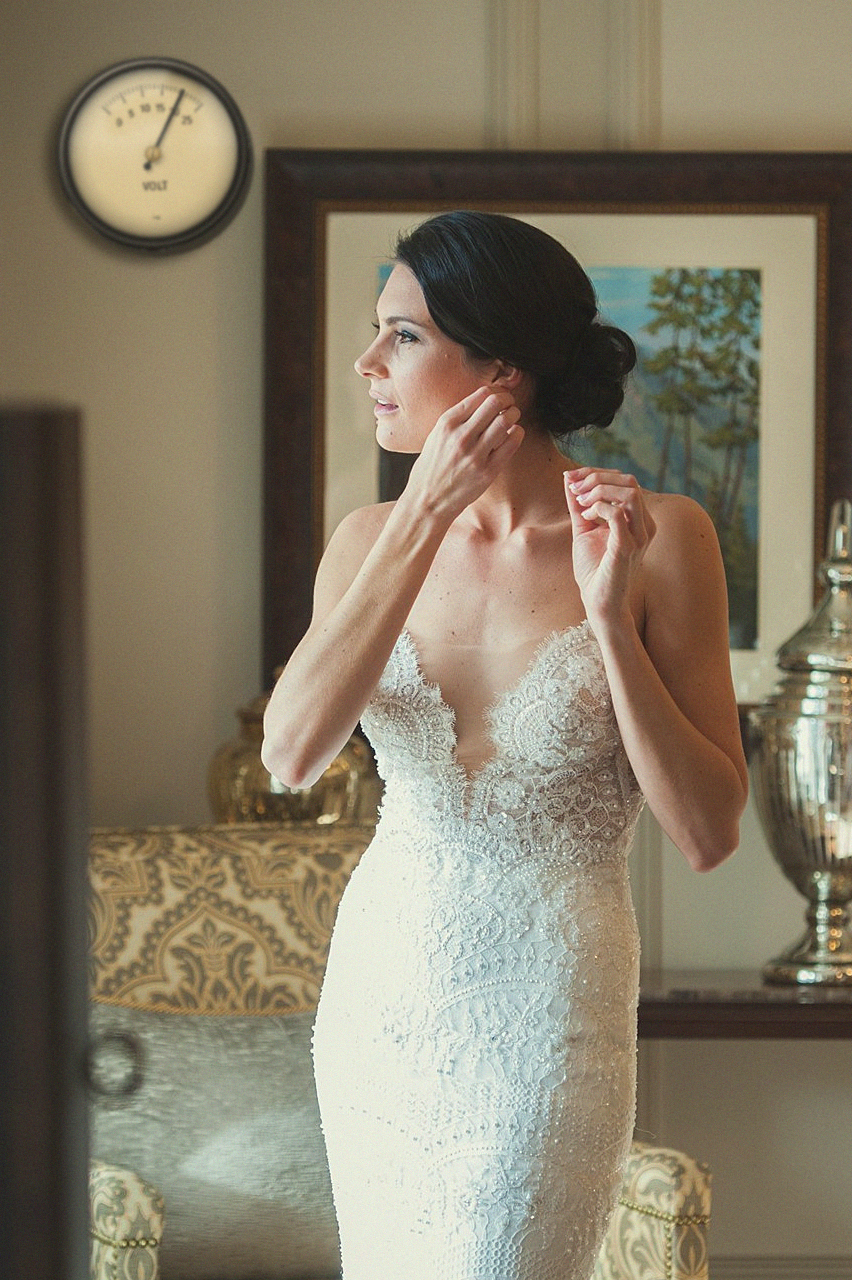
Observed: 20 V
